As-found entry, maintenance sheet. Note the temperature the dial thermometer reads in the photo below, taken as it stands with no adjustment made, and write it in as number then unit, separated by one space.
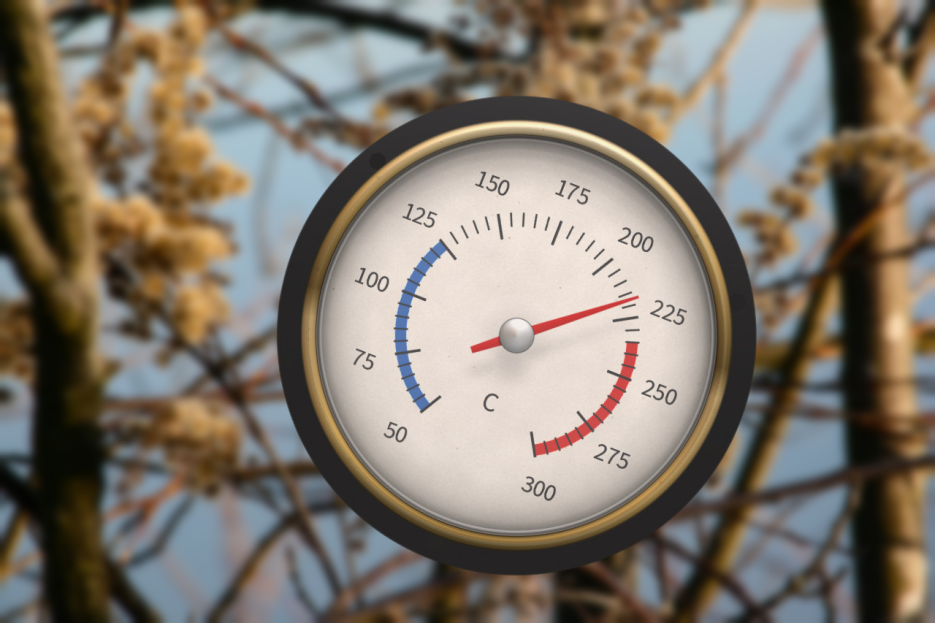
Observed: 217.5 °C
